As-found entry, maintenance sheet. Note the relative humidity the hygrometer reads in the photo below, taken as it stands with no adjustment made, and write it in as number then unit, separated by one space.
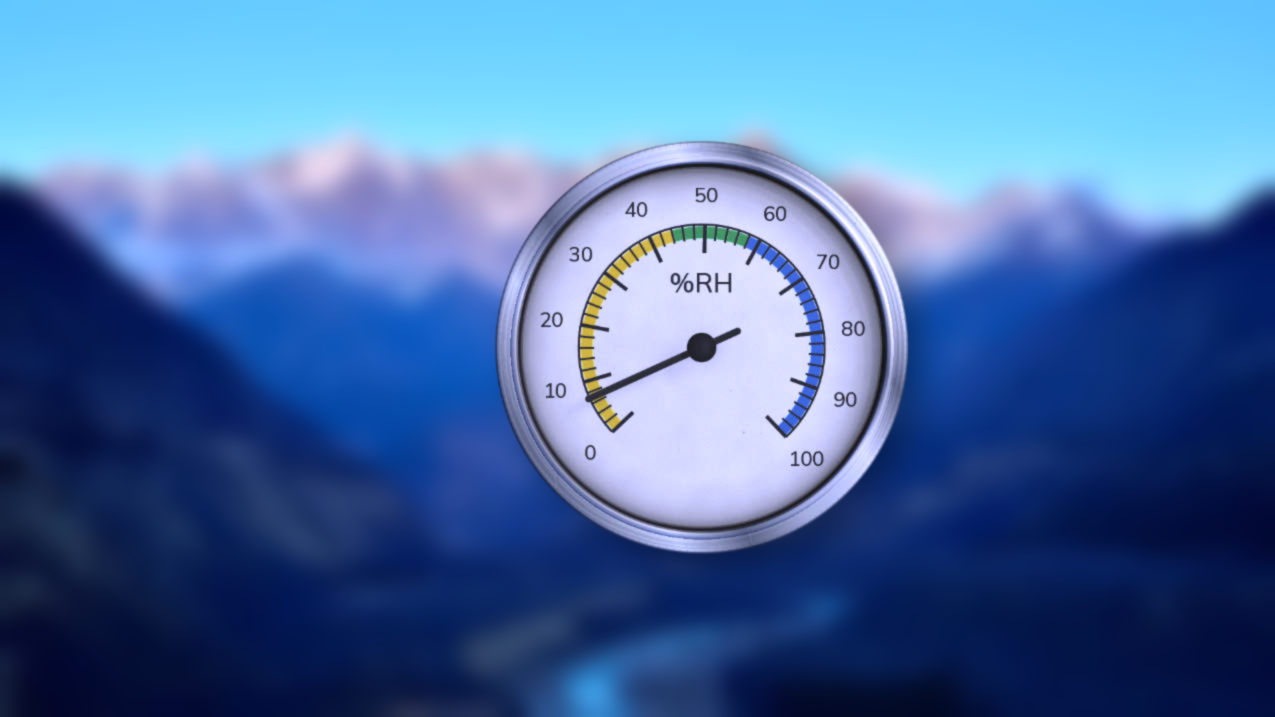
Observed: 7 %
